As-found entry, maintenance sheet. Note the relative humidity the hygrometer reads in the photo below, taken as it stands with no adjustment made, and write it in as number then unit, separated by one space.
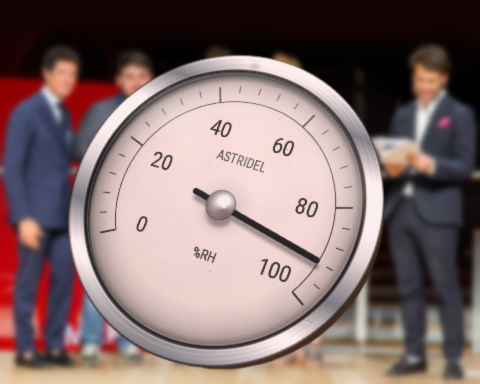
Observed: 92 %
